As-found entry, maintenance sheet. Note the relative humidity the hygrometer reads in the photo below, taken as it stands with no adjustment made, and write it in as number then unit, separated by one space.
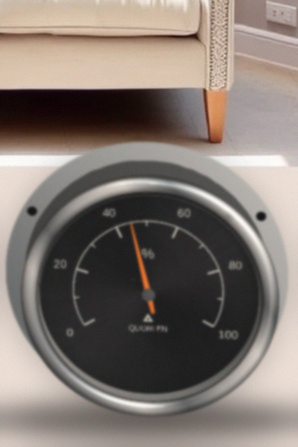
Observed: 45 %
